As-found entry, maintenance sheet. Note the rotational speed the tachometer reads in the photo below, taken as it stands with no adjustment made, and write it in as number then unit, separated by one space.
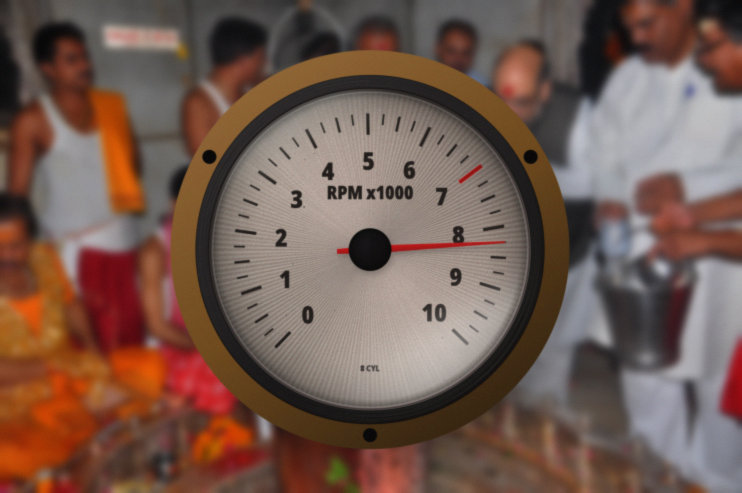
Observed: 8250 rpm
